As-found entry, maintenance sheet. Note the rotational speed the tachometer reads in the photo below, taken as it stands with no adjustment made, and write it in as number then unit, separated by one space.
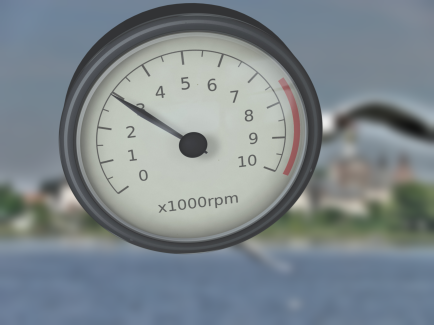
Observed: 3000 rpm
